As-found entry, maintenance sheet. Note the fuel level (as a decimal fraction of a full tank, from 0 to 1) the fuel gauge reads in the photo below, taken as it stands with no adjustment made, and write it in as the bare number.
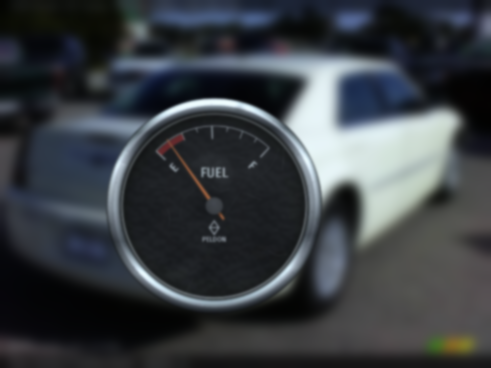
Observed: 0.125
